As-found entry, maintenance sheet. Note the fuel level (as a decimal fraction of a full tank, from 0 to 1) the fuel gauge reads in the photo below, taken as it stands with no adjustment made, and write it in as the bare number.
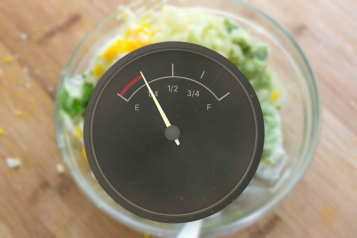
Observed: 0.25
